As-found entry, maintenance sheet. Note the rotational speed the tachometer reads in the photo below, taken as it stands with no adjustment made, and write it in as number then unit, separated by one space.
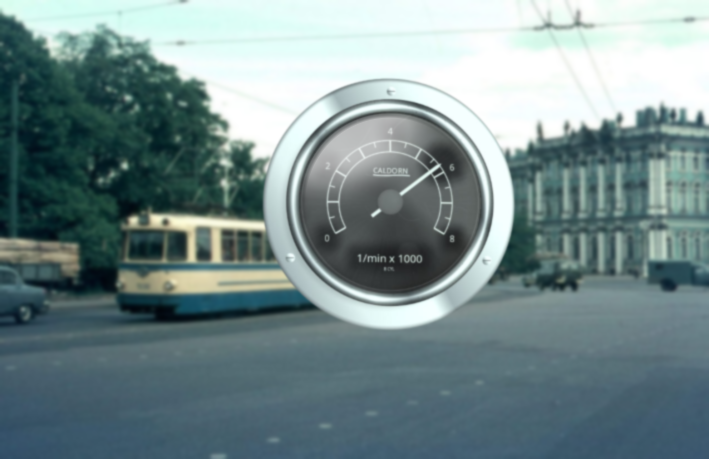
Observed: 5750 rpm
